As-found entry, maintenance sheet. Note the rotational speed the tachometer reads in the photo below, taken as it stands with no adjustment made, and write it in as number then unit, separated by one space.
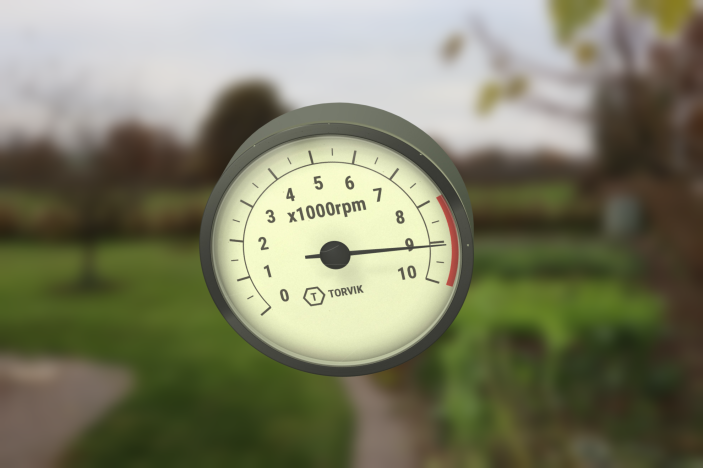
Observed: 9000 rpm
